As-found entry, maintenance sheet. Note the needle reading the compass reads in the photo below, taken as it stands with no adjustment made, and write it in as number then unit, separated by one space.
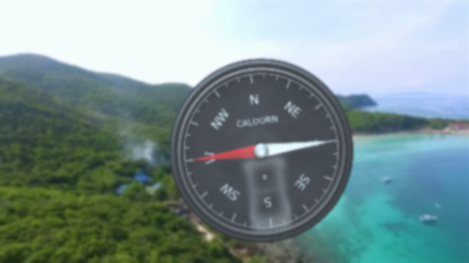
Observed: 270 °
